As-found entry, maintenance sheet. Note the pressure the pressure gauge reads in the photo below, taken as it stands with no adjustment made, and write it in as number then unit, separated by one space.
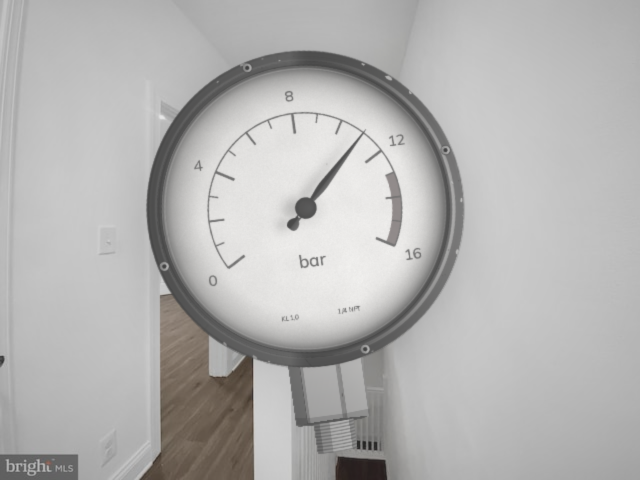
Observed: 11 bar
